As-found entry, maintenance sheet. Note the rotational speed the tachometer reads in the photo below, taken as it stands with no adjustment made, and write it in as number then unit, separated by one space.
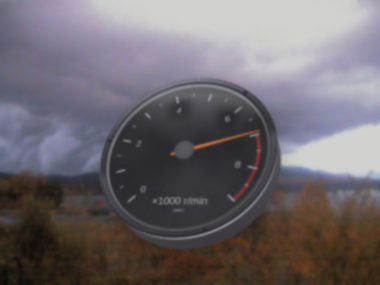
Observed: 7000 rpm
